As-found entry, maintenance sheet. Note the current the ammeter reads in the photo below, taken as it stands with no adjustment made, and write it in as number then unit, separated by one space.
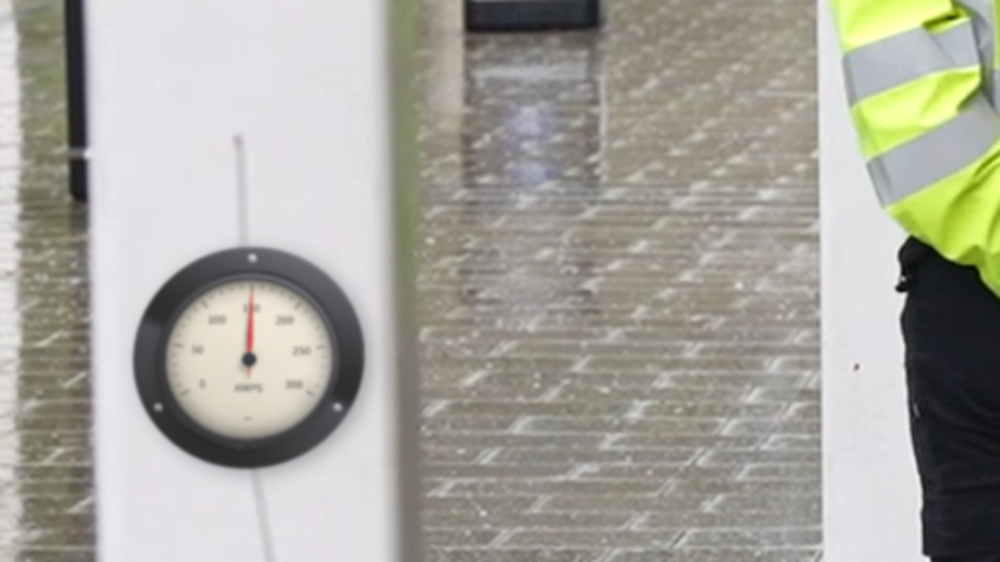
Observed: 150 A
